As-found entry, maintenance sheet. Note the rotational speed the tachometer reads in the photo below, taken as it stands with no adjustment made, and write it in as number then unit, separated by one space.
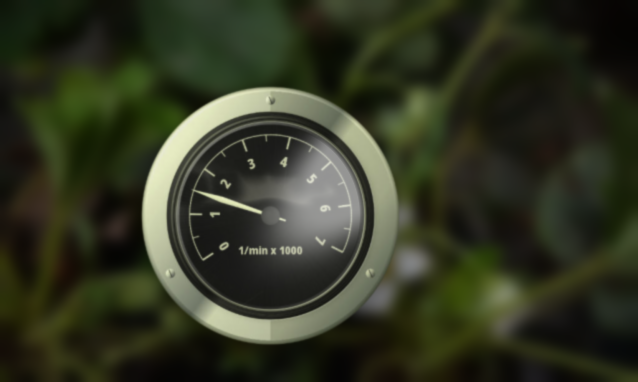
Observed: 1500 rpm
